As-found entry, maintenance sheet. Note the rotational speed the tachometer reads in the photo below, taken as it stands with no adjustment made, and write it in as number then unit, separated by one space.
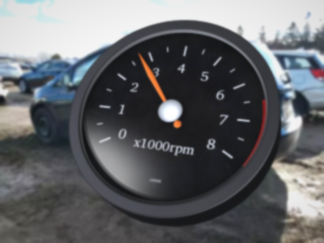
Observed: 2750 rpm
